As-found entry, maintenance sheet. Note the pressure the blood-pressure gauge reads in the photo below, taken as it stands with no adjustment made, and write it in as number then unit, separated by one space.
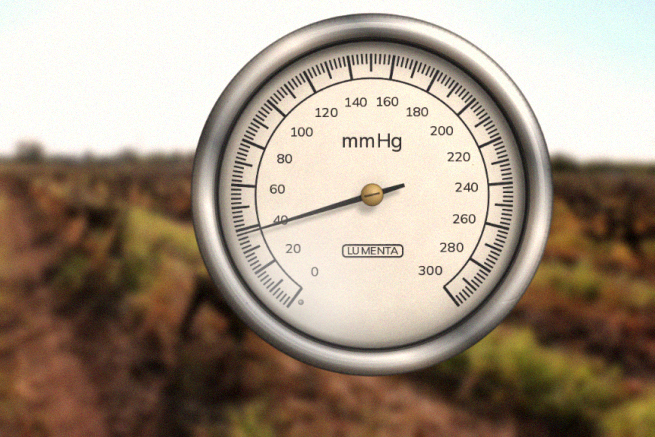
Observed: 38 mmHg
